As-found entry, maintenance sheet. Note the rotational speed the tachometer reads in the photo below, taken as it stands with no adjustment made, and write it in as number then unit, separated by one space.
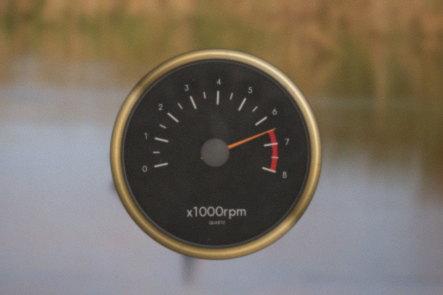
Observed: 6500 rpm
